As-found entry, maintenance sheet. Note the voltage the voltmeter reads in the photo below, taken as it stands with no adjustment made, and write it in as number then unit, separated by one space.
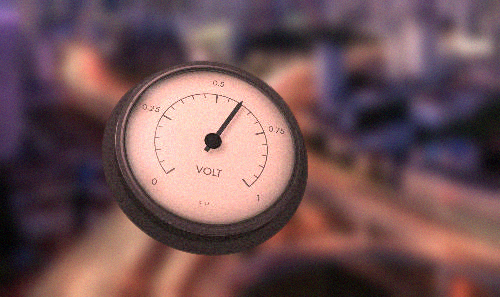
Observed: 0.6 V
